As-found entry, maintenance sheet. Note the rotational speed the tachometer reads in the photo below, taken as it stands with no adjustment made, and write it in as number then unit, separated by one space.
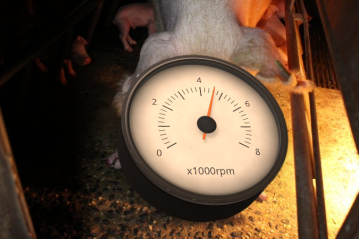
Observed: 4600 rpm
